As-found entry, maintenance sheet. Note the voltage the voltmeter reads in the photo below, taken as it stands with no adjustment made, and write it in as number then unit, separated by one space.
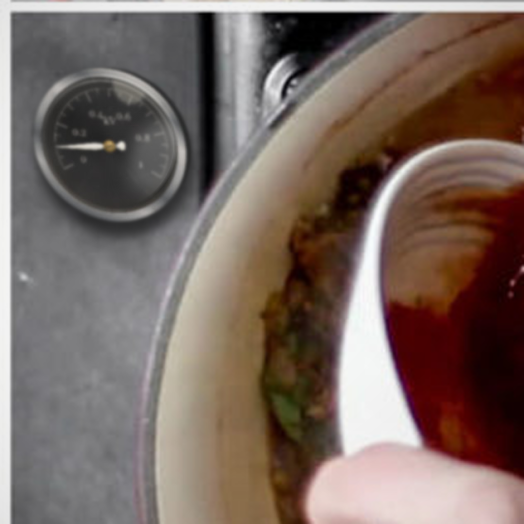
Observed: 0.1 kV
